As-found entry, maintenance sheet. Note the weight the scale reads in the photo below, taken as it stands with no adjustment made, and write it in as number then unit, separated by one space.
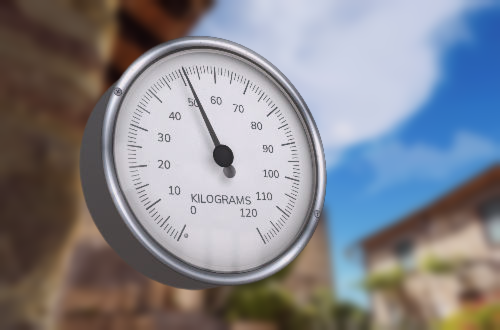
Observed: 50 kg
